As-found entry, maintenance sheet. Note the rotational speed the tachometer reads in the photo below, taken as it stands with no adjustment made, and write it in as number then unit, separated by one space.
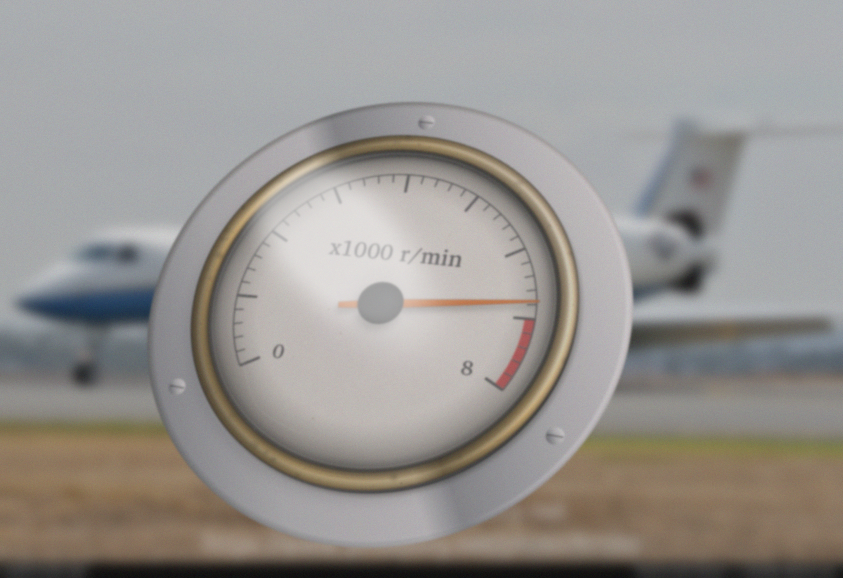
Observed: 6800 rpm
